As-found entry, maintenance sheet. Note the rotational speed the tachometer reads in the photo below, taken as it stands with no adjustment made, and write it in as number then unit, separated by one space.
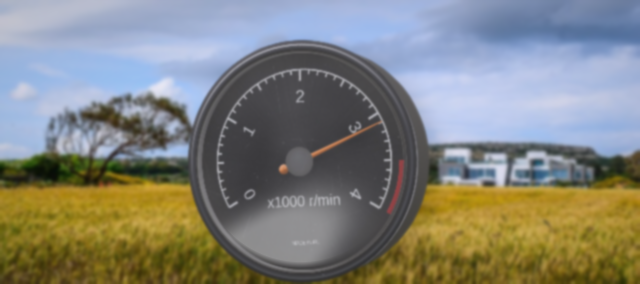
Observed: 3100 rpm
